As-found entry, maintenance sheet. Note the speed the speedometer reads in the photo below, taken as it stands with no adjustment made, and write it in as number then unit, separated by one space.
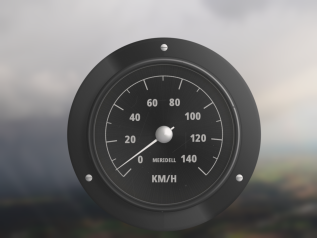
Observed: 5 km/h
